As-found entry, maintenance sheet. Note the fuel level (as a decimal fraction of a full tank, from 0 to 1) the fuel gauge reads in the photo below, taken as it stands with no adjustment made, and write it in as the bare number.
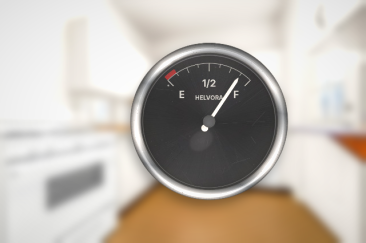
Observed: 0.875
